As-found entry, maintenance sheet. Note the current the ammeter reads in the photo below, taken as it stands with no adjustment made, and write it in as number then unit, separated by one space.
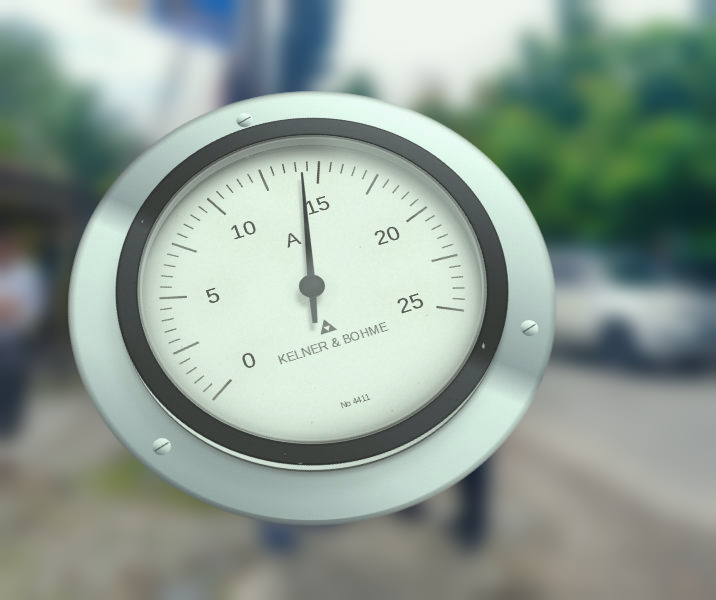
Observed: 14.25 A
